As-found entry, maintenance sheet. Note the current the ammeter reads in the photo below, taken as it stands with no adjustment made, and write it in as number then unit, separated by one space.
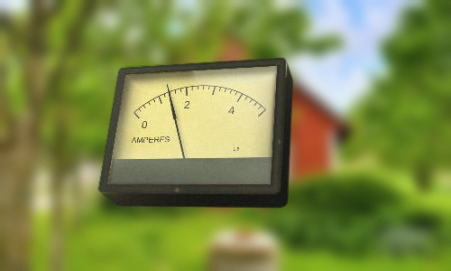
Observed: 1.4 A
